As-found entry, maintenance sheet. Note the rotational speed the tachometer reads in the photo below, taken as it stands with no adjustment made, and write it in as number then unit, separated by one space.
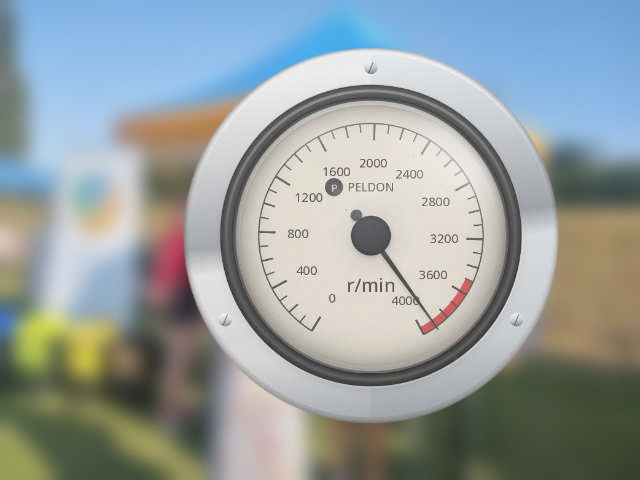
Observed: 3900 rpm
